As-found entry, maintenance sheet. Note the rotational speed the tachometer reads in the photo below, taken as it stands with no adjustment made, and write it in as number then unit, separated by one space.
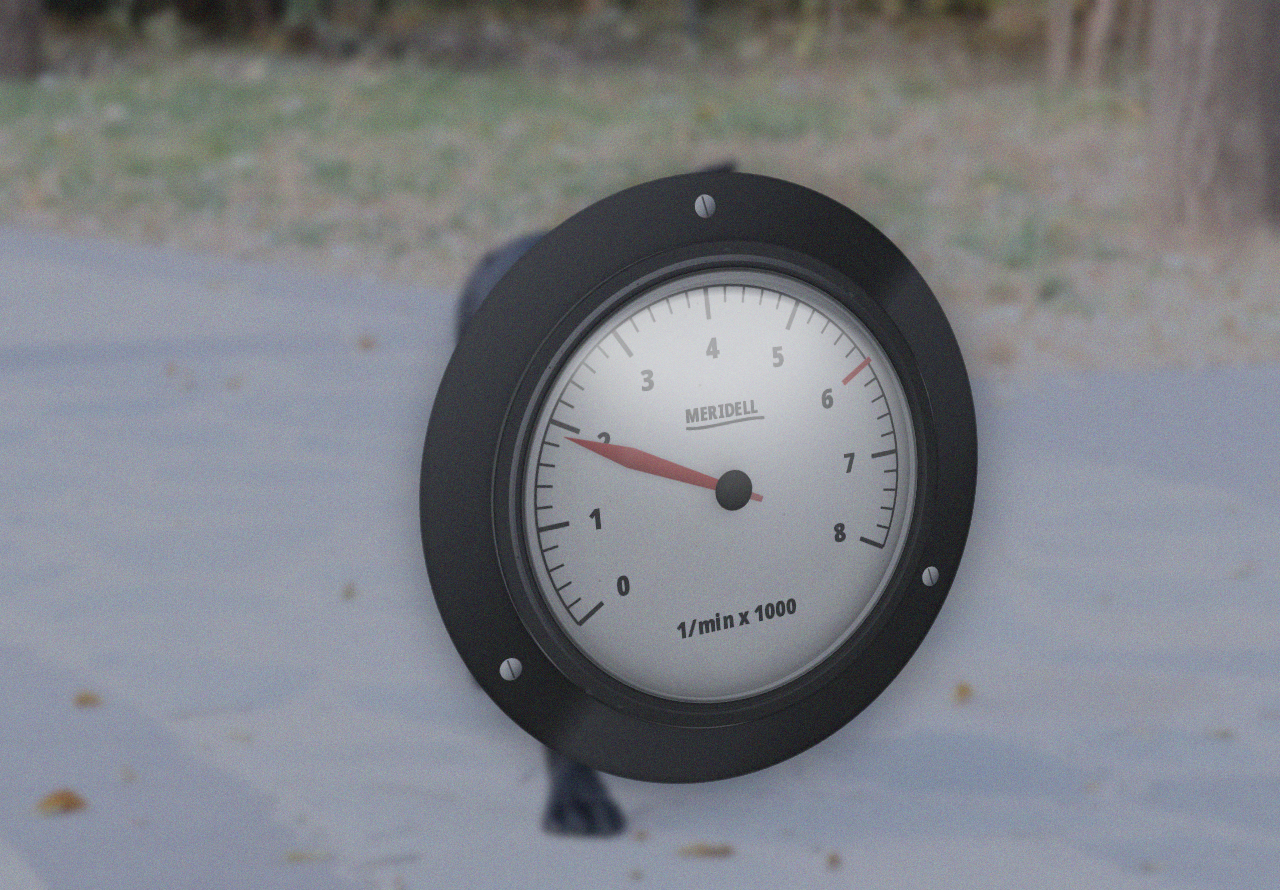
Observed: 1900 rpm
